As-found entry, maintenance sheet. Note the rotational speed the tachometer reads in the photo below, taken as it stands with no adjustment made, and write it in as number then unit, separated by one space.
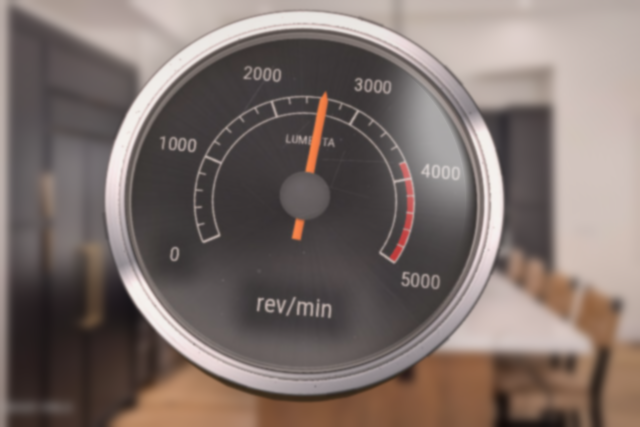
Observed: 2600 rpm
